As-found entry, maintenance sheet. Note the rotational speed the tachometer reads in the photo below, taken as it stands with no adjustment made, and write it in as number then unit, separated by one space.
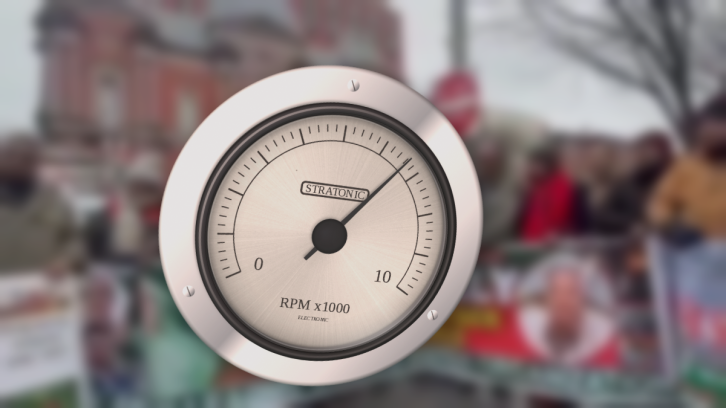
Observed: 6600 rpm
